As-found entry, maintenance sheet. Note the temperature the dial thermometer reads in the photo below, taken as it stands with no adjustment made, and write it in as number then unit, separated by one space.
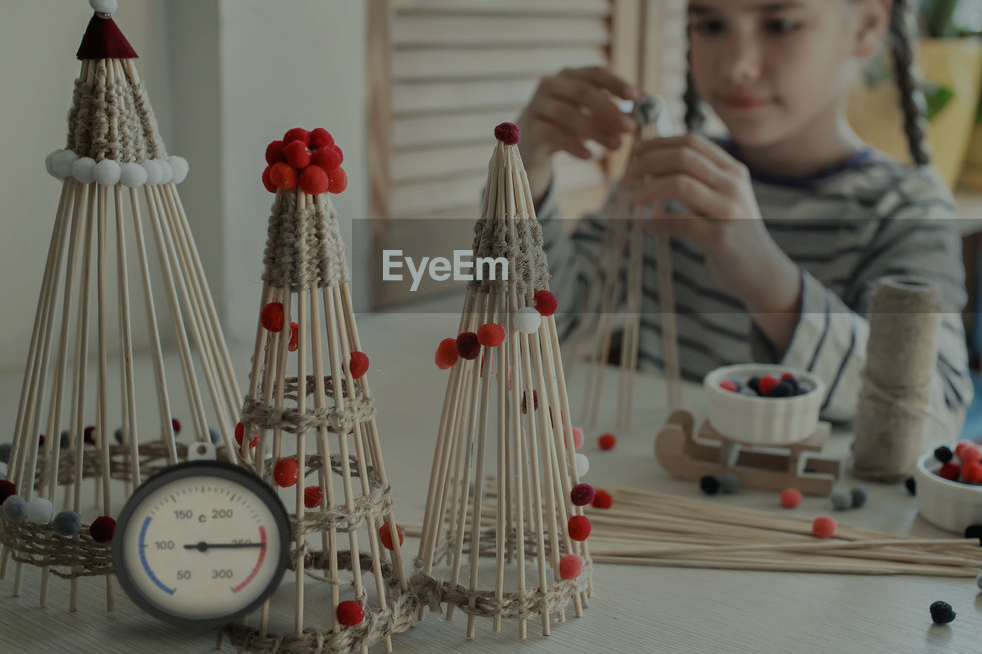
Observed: 250 °C
